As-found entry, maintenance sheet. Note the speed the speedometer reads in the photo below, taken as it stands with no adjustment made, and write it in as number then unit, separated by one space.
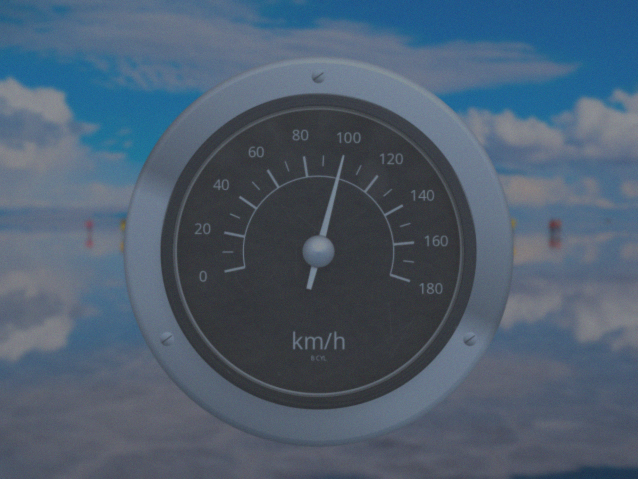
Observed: 100 km/h
